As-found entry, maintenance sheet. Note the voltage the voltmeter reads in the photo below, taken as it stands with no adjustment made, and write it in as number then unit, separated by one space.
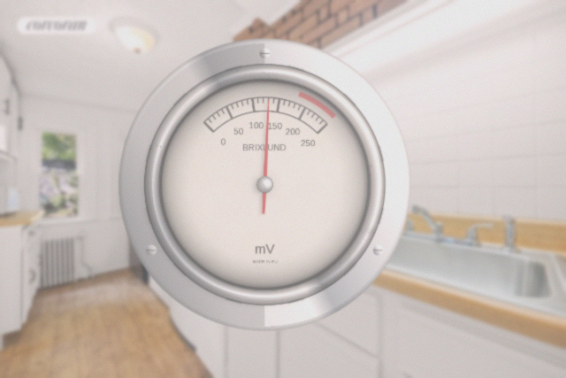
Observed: 130 mV
